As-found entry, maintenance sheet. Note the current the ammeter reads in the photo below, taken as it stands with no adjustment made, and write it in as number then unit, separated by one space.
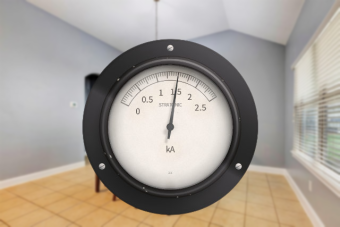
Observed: 1.5 kA
